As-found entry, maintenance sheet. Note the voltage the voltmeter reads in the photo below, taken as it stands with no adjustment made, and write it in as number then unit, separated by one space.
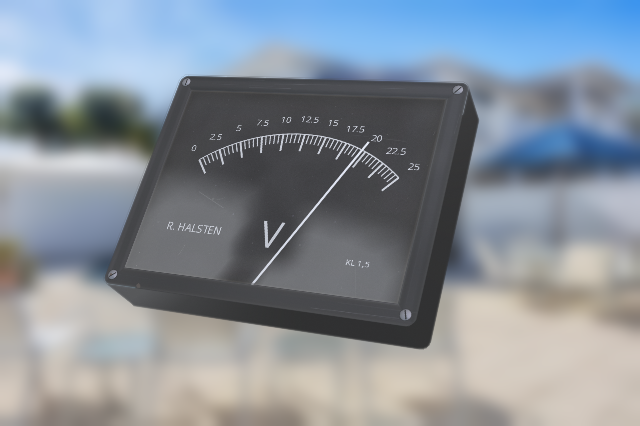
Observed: 20 V
